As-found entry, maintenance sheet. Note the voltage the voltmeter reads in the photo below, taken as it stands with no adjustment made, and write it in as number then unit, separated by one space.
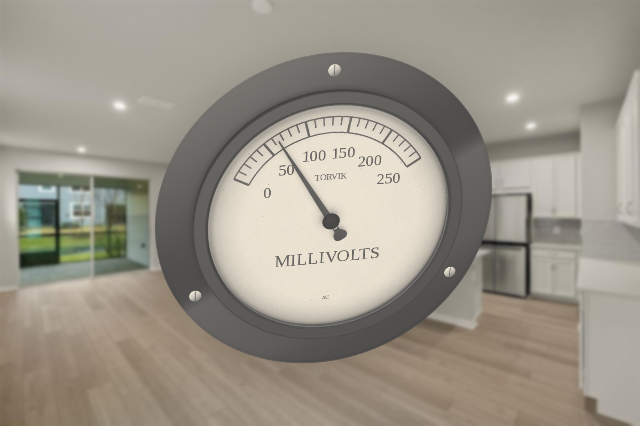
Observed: 65 mV
